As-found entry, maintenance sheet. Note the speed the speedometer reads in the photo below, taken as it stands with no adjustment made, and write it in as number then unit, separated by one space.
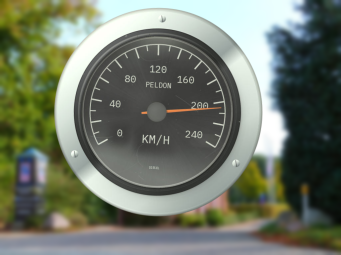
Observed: 205 km/h
